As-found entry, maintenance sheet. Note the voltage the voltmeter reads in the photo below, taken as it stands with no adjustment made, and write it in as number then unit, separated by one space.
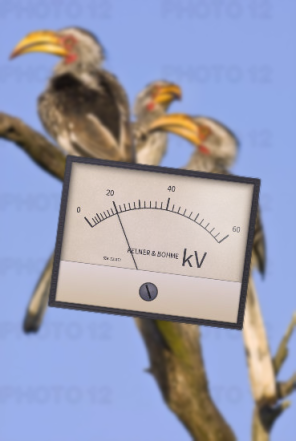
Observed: 20 kV
